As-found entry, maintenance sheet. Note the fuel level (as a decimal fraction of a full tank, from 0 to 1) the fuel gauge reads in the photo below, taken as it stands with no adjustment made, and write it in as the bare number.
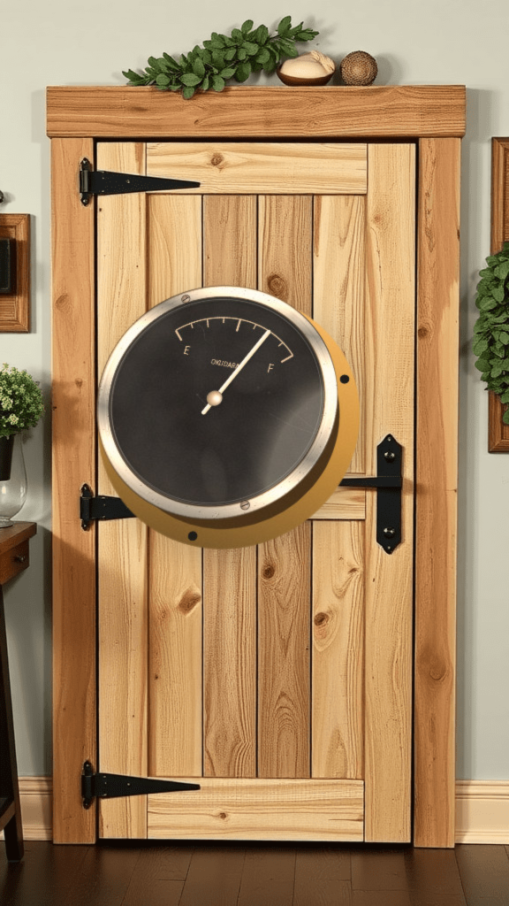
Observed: 0.75
